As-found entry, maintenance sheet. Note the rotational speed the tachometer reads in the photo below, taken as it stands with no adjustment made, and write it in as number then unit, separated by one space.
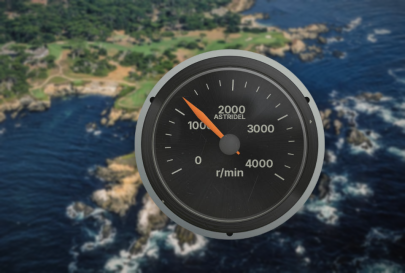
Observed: 1200 rpm
